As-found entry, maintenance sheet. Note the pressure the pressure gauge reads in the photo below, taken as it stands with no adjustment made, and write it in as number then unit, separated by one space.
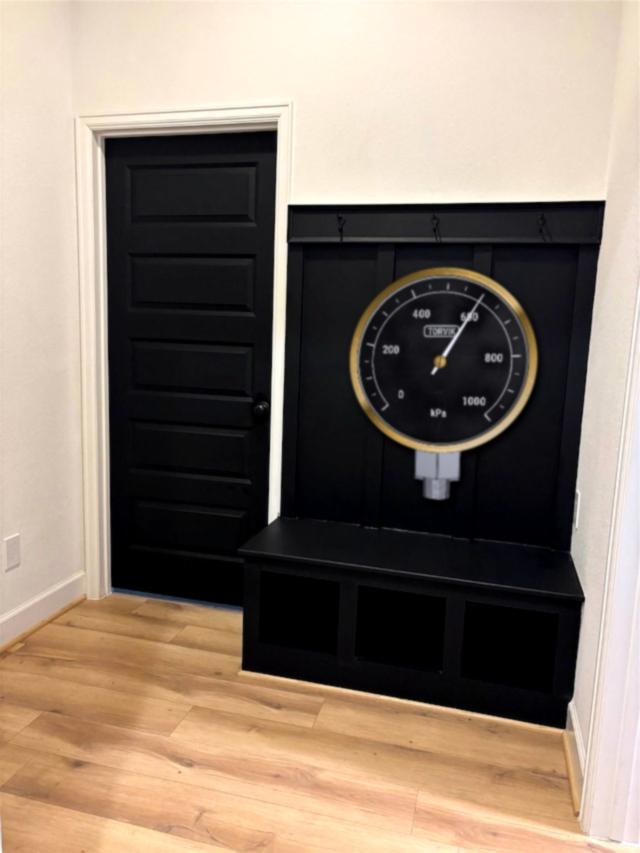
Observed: 600 kPa
